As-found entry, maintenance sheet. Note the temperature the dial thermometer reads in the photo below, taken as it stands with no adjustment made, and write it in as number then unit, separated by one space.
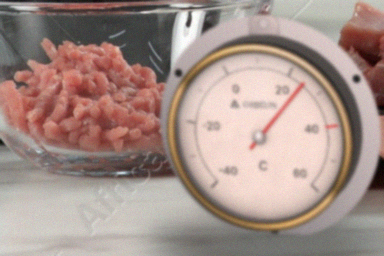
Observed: 25 °C
